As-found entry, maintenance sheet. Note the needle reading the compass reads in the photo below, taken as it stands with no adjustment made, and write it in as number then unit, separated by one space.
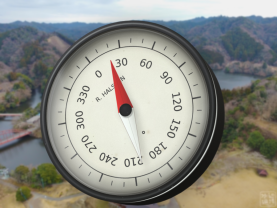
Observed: 20 °
